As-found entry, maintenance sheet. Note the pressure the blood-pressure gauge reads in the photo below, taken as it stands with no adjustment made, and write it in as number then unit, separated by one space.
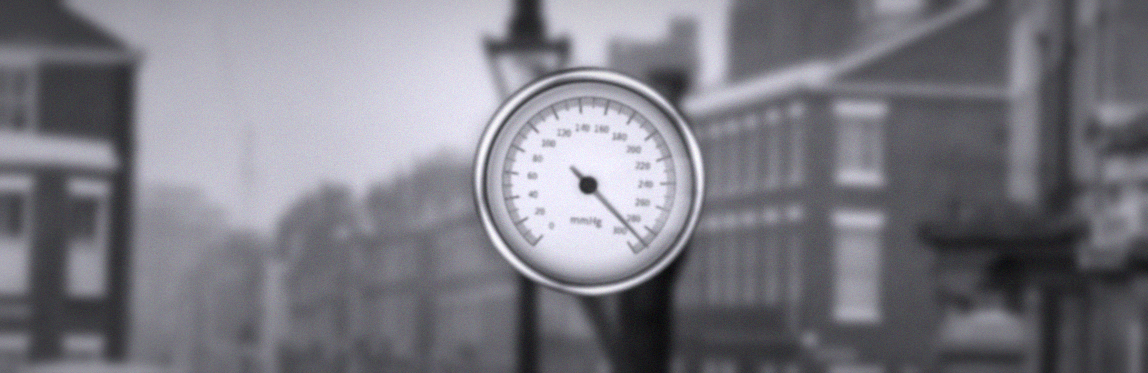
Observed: 290 mmHg
